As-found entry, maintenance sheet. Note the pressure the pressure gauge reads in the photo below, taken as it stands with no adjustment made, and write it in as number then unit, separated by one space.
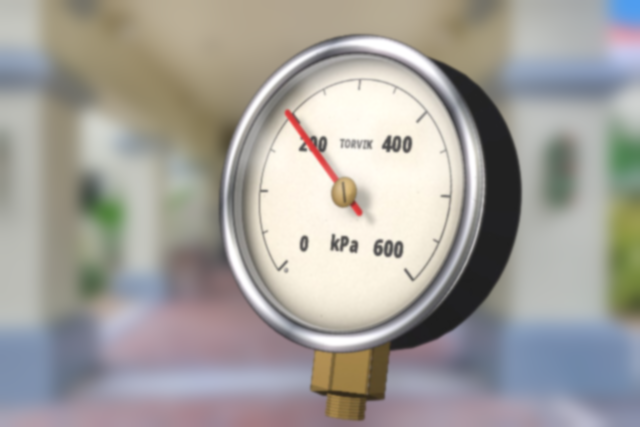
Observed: 200 kPa
